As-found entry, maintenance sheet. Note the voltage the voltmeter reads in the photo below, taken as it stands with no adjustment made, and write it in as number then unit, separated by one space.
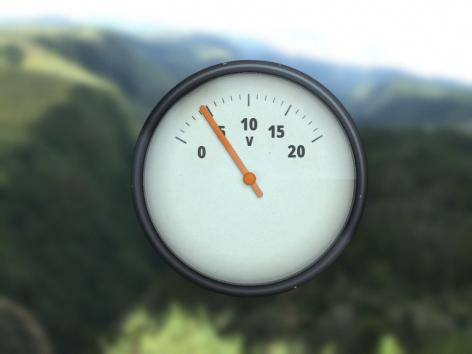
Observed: 4.5 V
